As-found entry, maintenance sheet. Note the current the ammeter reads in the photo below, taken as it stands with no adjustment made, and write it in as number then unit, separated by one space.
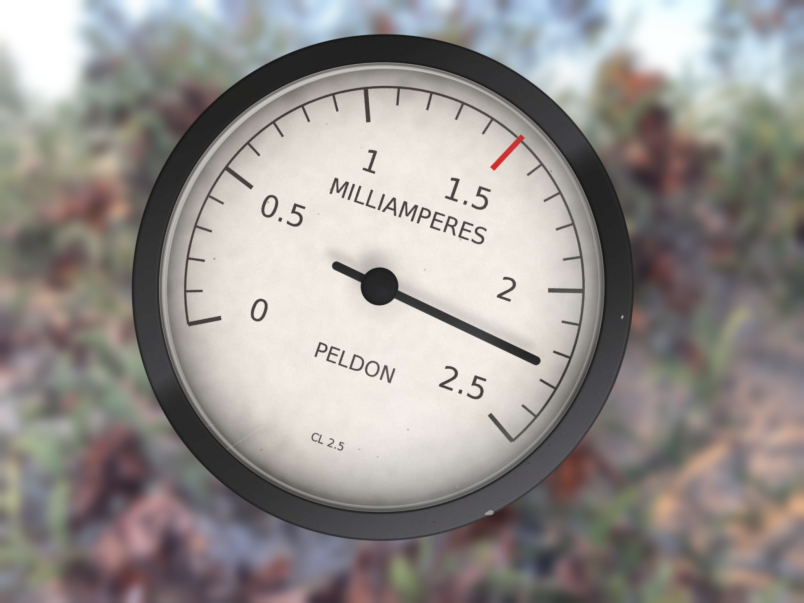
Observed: 2.25 mA
